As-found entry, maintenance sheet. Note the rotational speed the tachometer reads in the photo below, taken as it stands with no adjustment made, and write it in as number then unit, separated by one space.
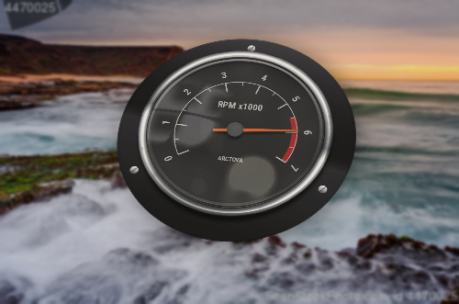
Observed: 6000 rpm
